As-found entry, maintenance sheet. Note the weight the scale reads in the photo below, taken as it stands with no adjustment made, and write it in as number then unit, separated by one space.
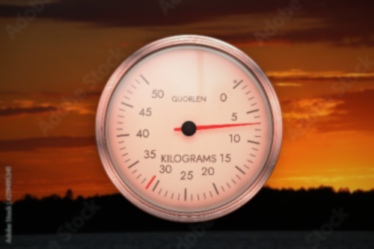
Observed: 7 kg
